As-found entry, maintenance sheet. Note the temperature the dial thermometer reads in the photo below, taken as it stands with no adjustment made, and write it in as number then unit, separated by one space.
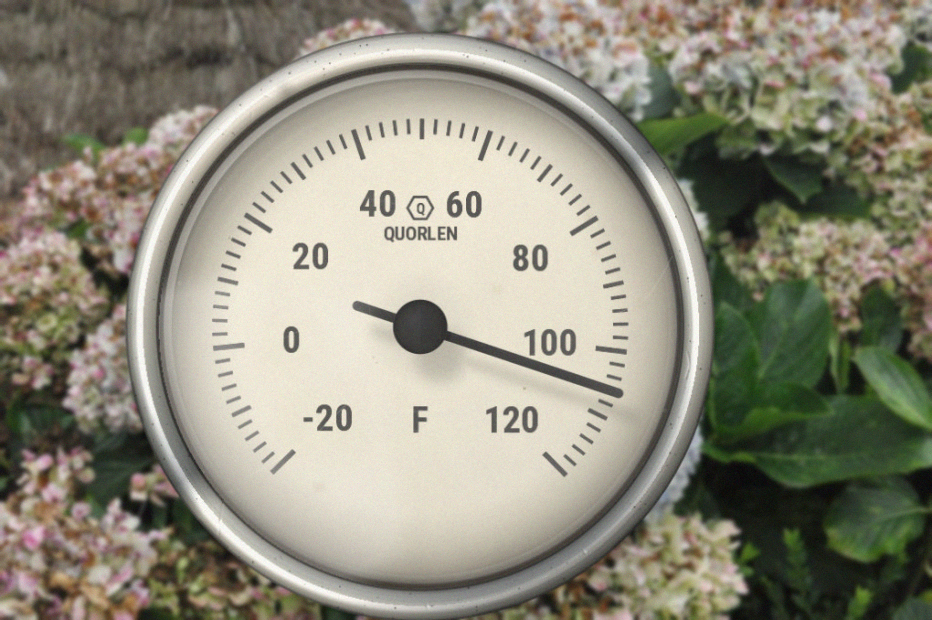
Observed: 106 °F
